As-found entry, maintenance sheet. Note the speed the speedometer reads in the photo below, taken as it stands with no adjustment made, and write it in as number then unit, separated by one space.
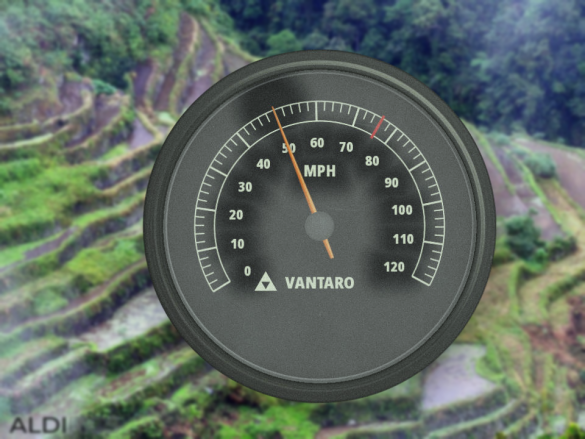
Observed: 50 mph
